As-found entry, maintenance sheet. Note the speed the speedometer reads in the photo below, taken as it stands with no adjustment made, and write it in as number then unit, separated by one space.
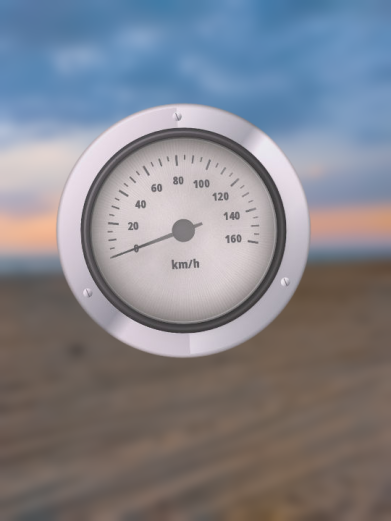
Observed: 0 km/h
